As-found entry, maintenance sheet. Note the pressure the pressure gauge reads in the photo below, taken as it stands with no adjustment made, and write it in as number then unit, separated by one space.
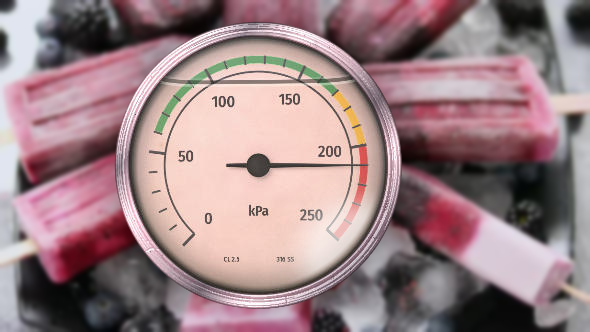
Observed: 210 kPa
